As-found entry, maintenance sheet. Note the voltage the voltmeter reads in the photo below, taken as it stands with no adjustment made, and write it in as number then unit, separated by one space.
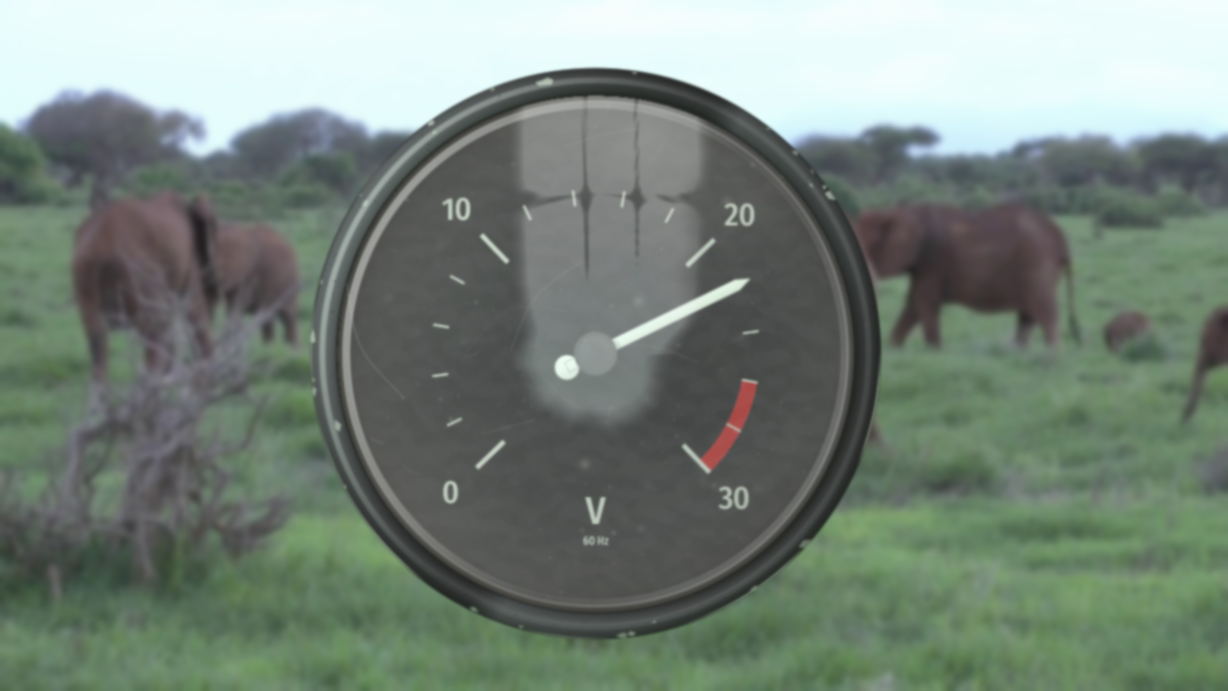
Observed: 22 V
